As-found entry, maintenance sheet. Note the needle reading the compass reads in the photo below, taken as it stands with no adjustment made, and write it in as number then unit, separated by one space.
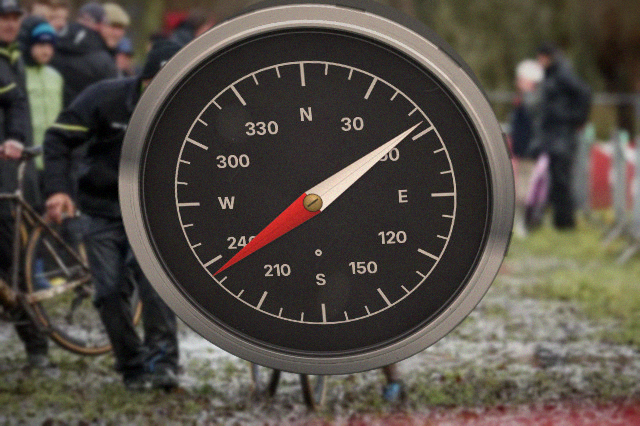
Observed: 235 °
